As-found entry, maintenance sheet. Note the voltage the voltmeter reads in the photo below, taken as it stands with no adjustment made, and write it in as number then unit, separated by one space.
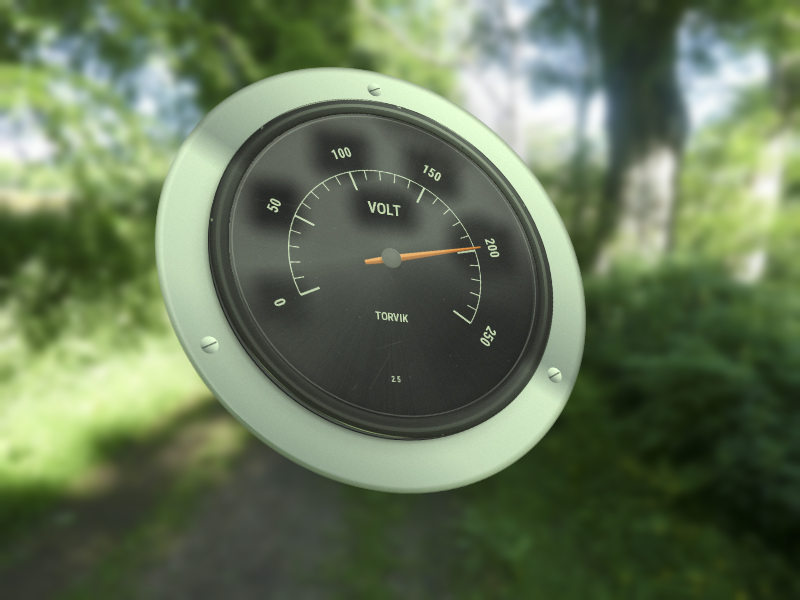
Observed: 200 V
